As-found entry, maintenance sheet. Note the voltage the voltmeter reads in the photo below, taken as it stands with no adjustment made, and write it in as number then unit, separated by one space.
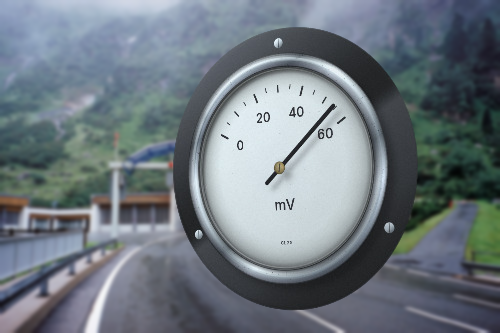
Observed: 55 mV
